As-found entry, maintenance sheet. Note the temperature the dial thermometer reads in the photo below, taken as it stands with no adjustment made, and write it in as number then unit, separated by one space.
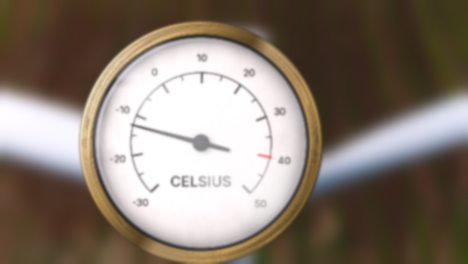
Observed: -12.5 °C
